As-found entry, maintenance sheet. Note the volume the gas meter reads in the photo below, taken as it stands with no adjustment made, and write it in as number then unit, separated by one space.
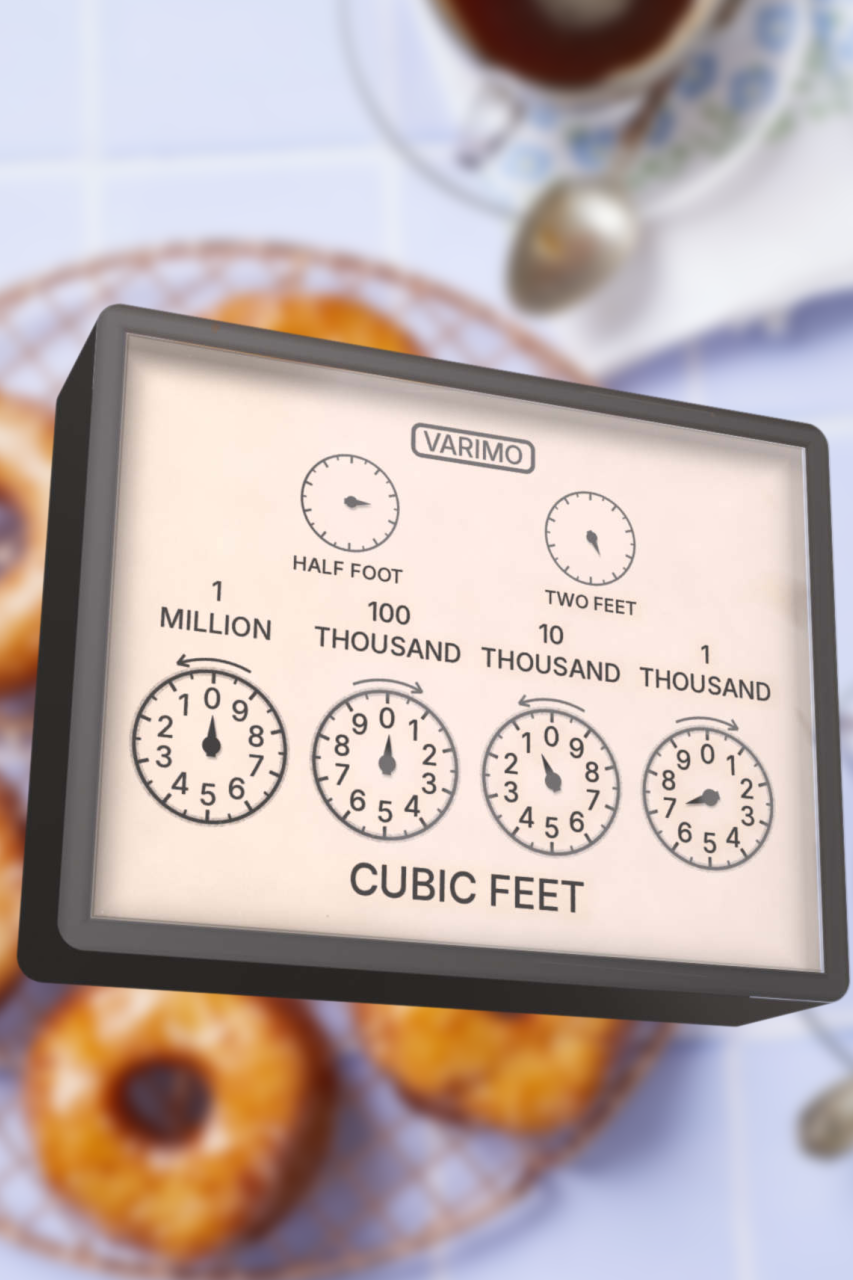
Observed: 700 ft³
